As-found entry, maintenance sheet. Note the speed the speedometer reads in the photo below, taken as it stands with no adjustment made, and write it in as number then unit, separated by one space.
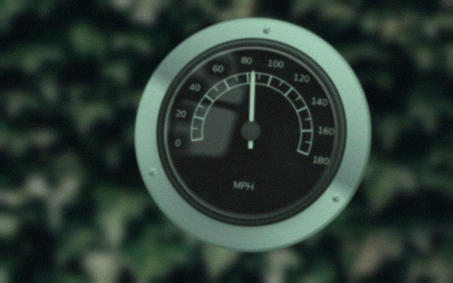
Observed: 85 mph
